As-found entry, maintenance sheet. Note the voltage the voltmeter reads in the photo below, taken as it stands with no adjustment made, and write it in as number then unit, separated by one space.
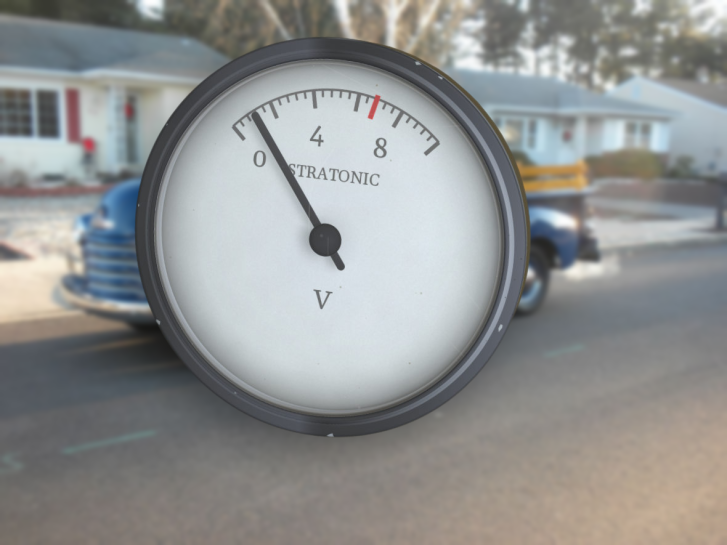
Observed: 1.2 V
